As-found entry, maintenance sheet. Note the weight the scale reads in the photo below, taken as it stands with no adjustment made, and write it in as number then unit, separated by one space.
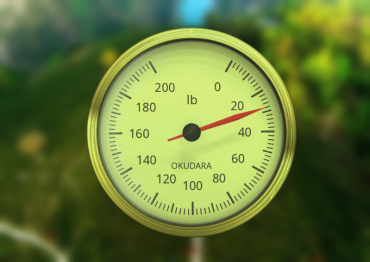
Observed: 28 lb
